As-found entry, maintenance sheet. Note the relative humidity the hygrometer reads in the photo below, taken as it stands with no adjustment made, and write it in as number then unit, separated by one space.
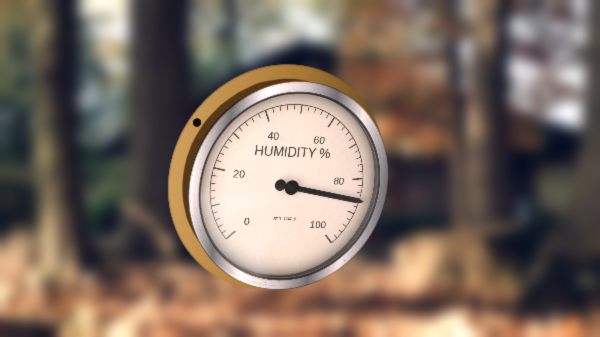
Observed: 86 %
